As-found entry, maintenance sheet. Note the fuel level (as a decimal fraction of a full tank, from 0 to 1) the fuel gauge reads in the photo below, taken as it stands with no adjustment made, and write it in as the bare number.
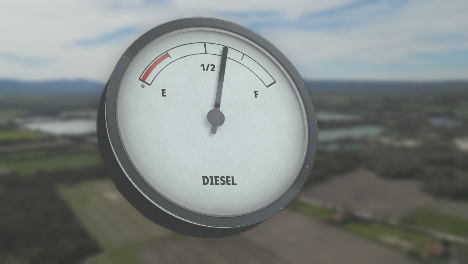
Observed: 0.625
